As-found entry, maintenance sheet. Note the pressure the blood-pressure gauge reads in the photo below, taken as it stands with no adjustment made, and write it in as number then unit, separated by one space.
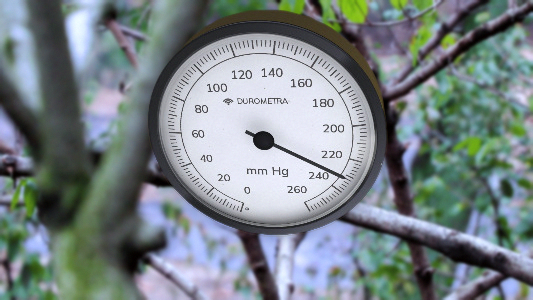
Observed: 230 mmHg
